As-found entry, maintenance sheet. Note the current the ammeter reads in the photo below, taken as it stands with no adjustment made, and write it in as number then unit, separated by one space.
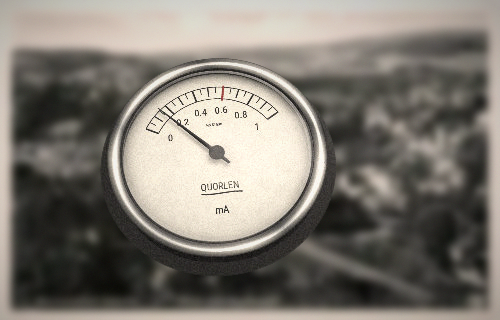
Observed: 0.15 mA
